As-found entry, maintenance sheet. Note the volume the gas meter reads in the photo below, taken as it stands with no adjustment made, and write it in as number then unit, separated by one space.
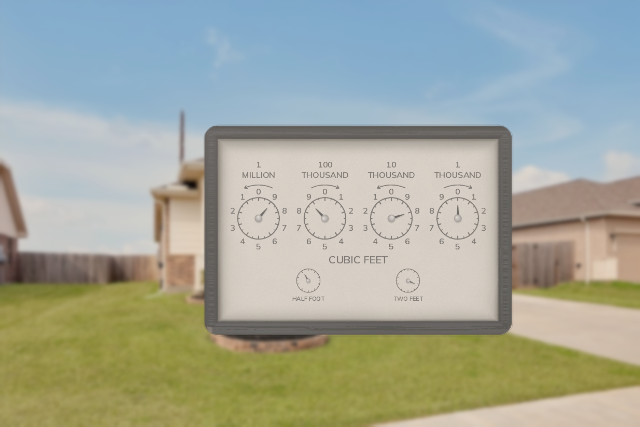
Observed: 888000 ft³
